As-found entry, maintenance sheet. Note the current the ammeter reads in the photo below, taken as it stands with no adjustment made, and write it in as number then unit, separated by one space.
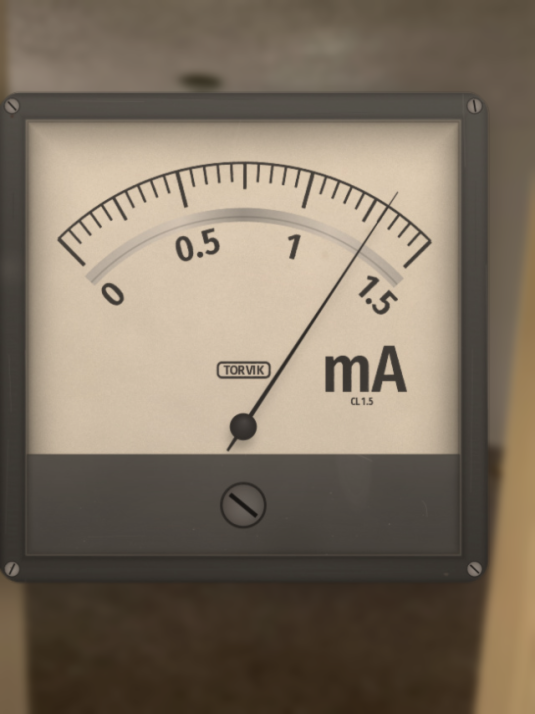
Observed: 1.3 mA
